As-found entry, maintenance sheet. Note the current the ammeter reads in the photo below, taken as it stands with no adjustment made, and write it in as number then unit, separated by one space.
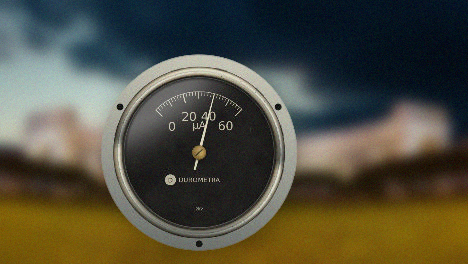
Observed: 40 µA
